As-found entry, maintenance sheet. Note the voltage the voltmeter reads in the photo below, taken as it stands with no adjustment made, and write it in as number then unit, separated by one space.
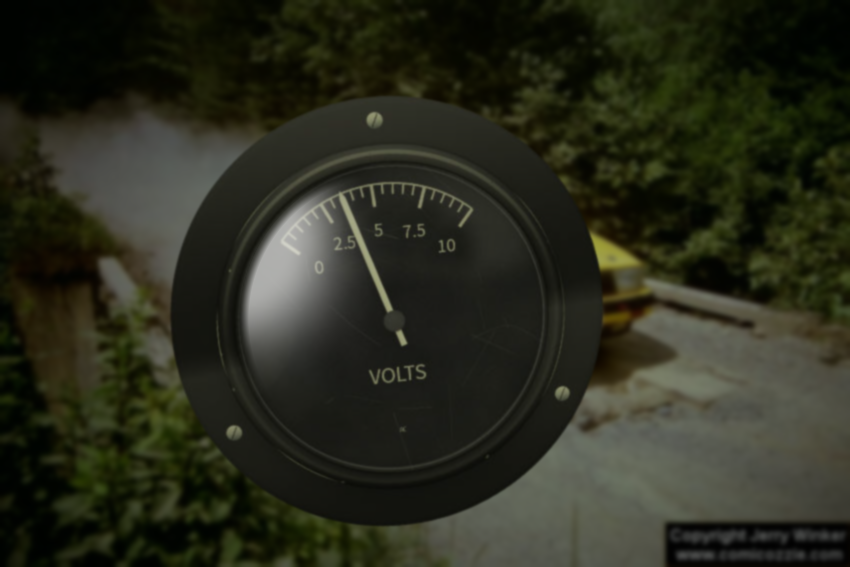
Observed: 3.5 V
